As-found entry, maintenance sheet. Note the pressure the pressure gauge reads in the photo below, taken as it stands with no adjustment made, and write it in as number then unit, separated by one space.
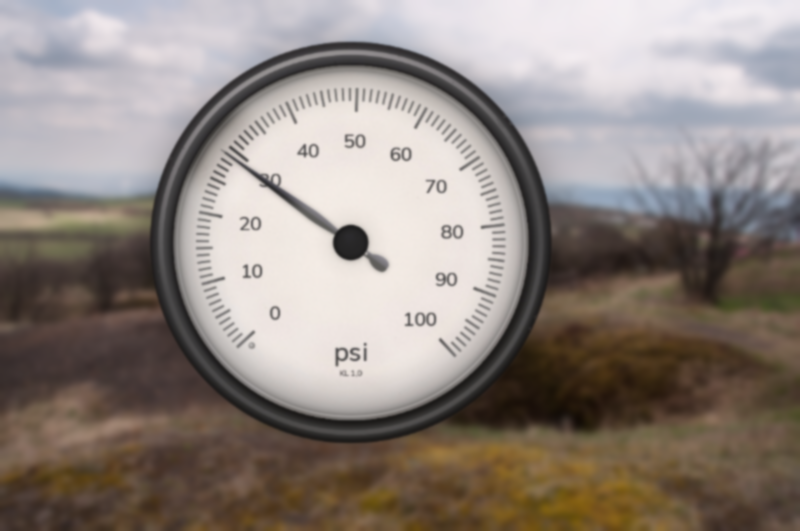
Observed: 29 psi
